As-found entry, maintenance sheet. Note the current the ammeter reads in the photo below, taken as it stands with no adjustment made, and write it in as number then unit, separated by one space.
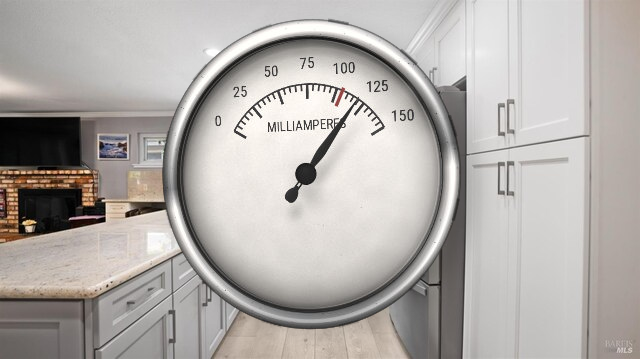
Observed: 120 mA
